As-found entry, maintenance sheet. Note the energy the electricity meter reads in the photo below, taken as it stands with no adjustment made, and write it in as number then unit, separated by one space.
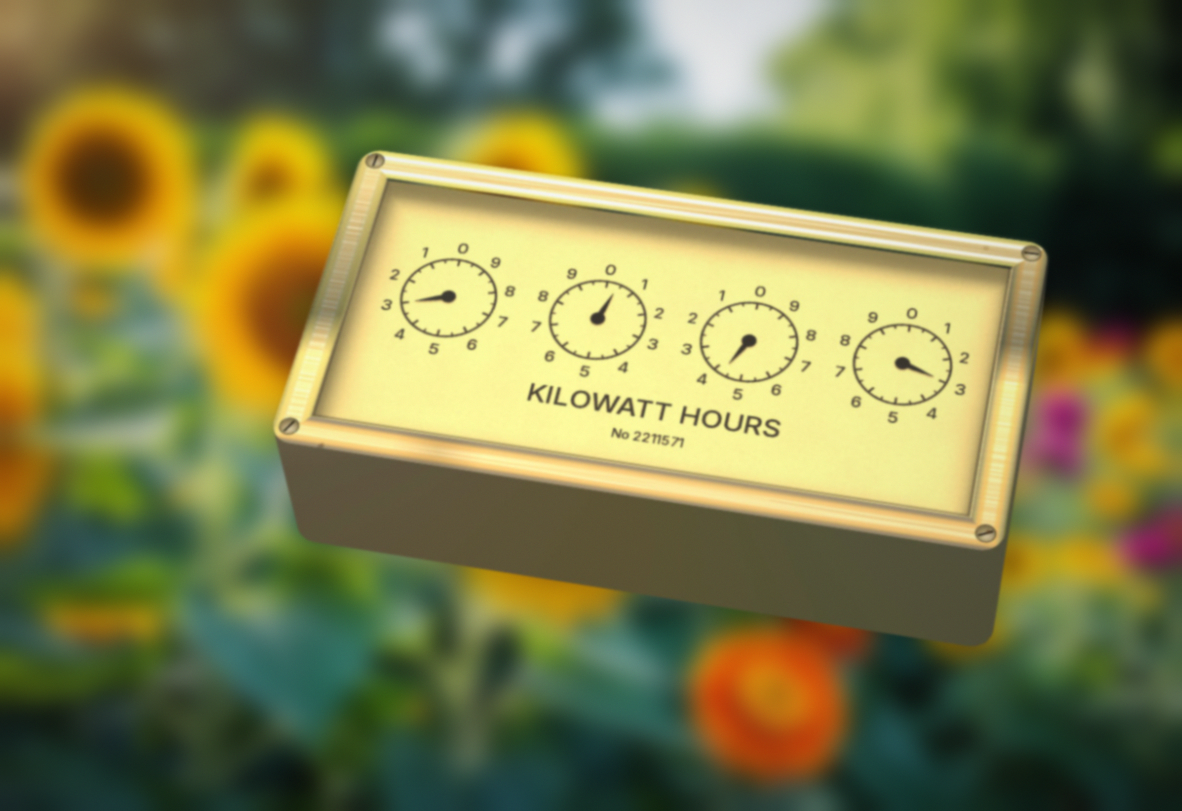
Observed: 3043 kWh
